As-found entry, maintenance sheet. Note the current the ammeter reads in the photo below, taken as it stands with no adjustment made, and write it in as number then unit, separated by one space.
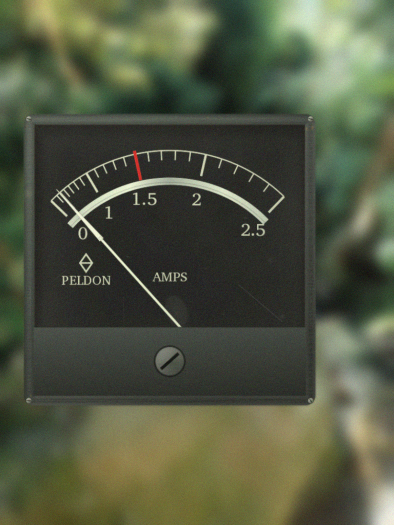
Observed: 0.5 A
